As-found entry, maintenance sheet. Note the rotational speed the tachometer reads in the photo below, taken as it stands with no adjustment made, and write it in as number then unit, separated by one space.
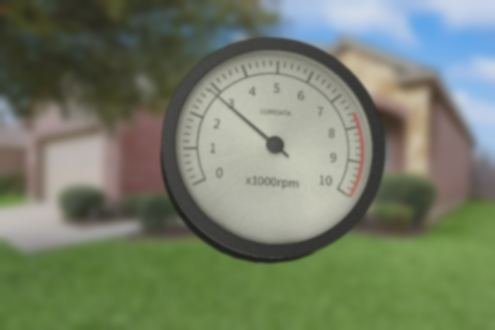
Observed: 2800 rpm
